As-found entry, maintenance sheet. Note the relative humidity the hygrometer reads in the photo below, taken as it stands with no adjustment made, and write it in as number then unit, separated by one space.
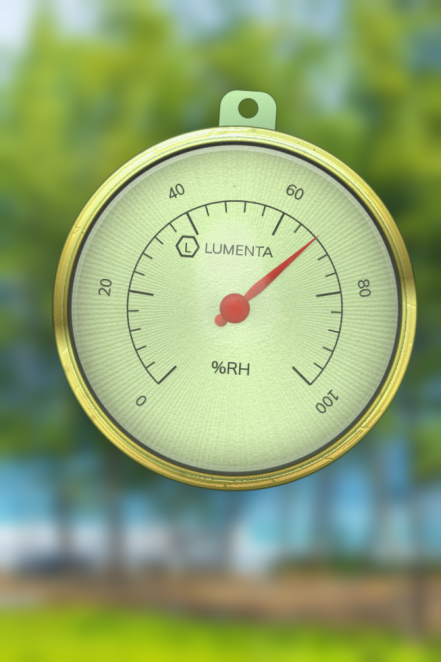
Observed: 68 %
